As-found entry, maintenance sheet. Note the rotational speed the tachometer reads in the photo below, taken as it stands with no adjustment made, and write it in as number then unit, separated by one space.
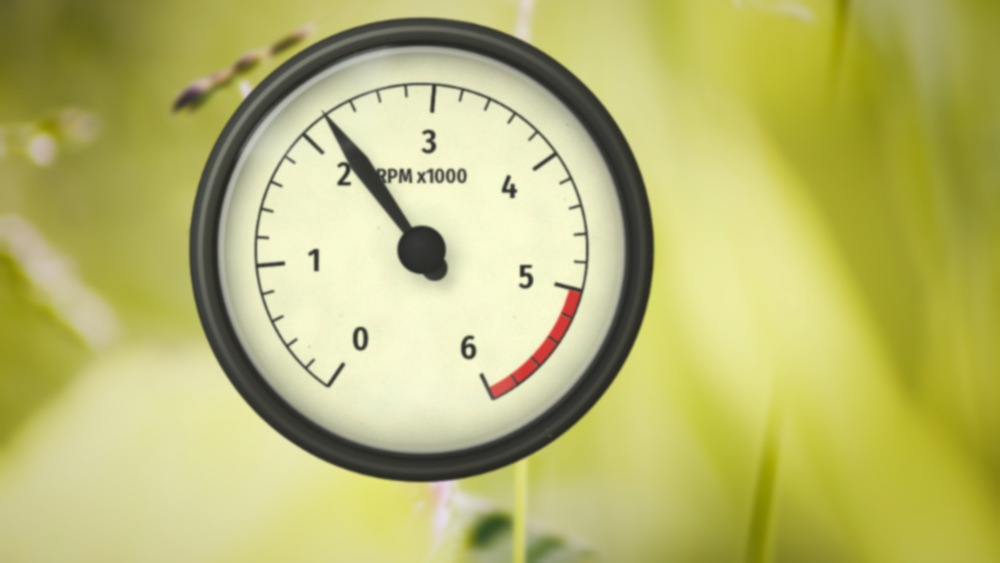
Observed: 2200 rpm
